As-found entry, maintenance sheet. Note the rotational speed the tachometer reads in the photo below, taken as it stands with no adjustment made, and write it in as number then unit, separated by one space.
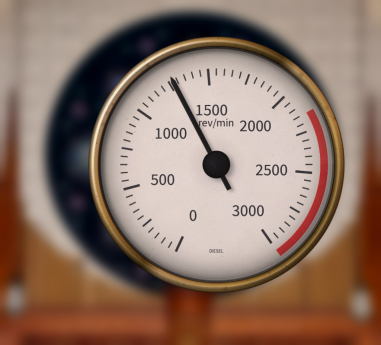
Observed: 1275 rpm
